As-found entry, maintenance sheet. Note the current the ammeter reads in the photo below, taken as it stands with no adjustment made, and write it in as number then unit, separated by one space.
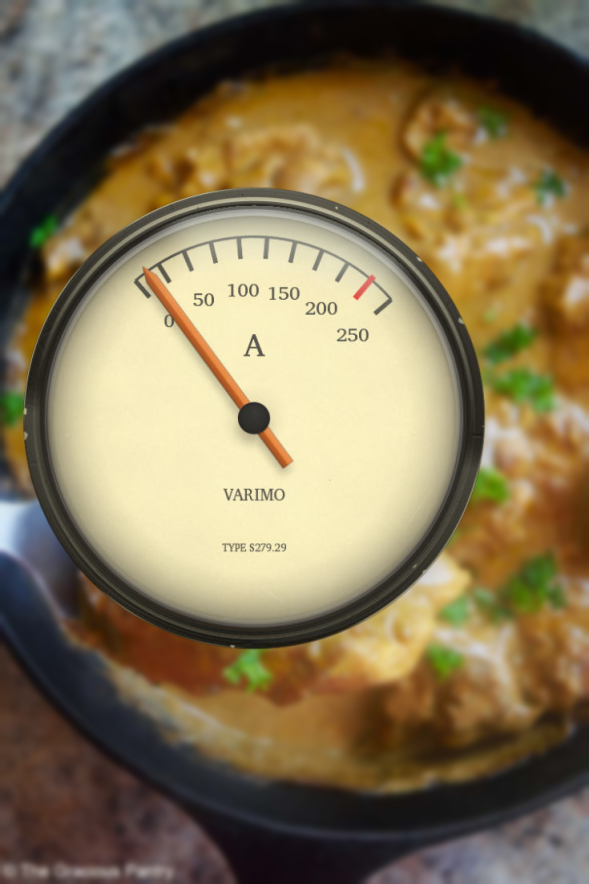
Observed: 12.5 A
